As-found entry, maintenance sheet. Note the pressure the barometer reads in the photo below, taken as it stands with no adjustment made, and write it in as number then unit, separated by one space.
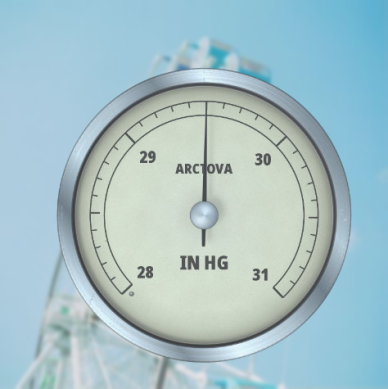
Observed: 29.5 inHg
